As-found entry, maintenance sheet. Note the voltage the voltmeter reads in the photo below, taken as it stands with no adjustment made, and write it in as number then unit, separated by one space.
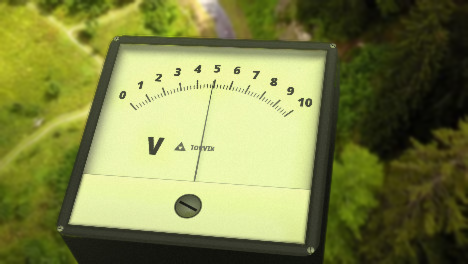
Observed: 5 V
